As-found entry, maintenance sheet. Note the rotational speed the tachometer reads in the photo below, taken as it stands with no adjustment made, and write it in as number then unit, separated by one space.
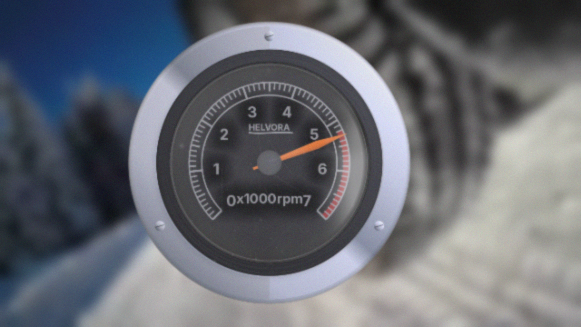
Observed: 5300 rpm
